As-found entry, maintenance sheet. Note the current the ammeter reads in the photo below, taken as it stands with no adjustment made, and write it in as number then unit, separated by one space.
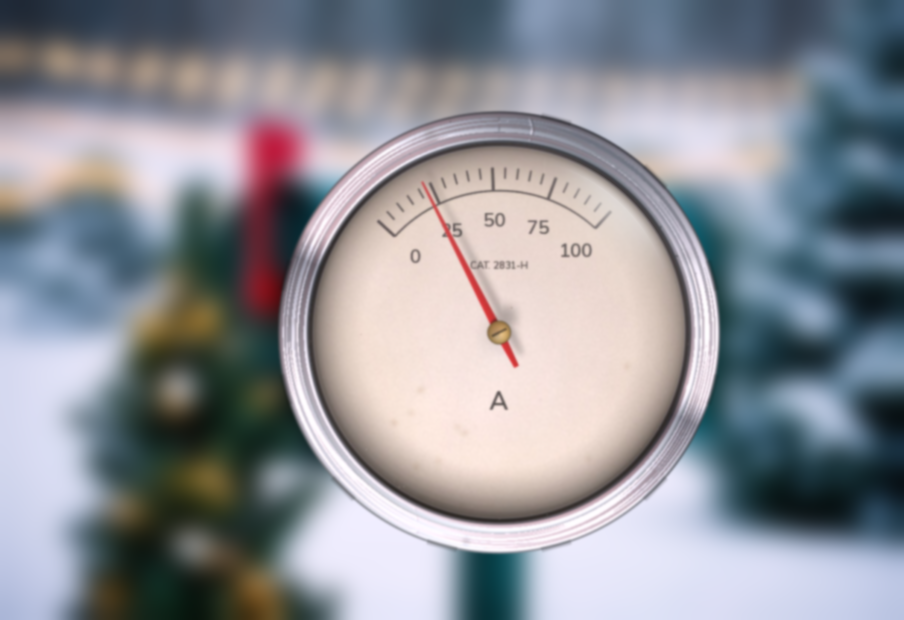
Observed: 22.5 A
